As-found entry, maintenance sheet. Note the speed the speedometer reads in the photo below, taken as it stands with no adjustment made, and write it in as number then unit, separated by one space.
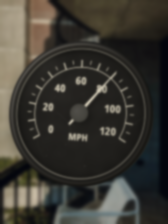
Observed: 80 mph
